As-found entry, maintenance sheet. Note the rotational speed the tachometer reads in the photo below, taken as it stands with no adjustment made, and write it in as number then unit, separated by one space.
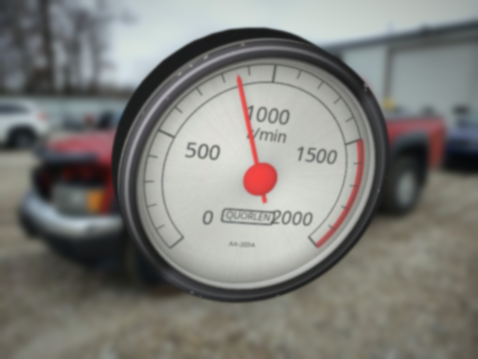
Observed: 850 rpm
